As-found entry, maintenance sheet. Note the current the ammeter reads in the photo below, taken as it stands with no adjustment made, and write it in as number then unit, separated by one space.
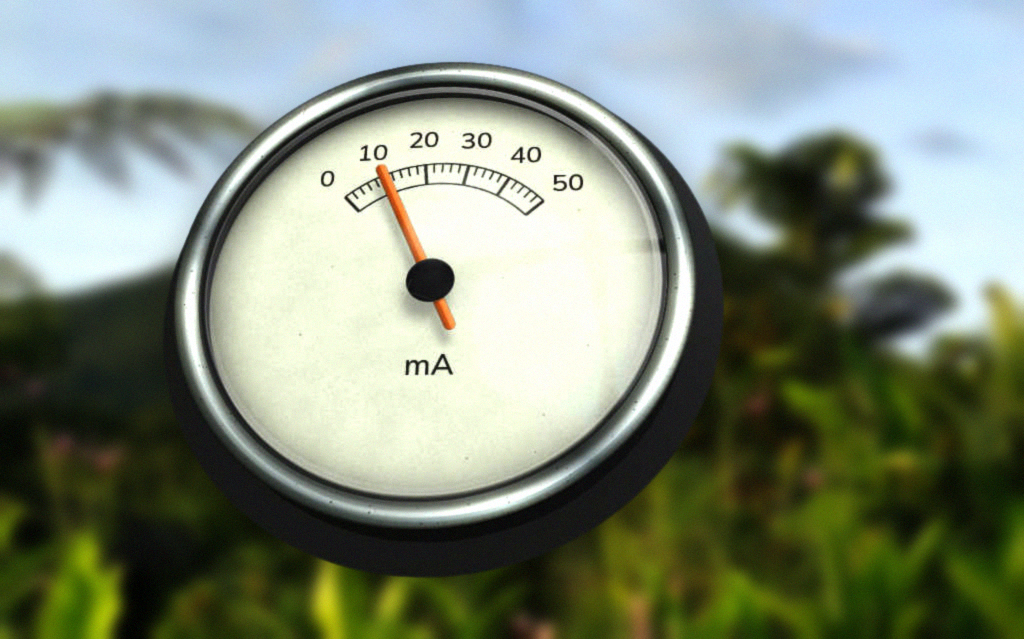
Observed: 10 mA
